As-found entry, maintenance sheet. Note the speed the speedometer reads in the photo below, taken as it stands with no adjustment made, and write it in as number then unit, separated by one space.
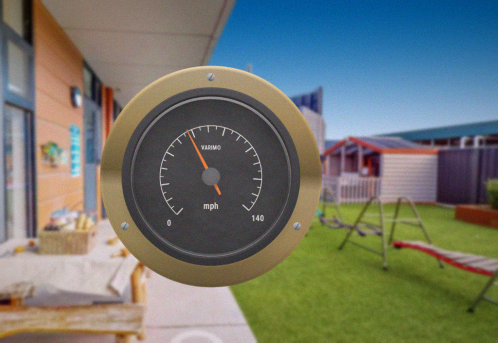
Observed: 57.5 mph
